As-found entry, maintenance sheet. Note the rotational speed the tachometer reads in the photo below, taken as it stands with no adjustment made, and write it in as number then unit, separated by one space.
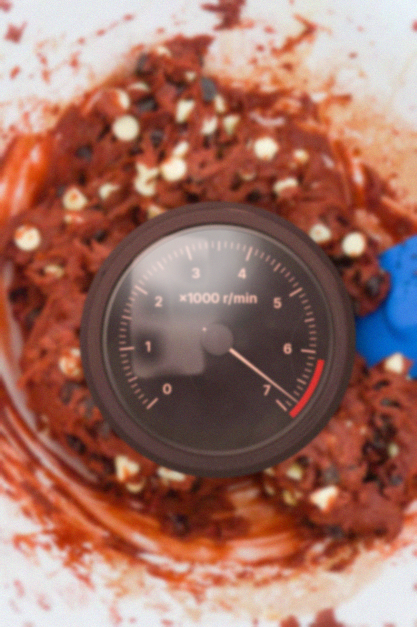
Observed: 6800 rpm
